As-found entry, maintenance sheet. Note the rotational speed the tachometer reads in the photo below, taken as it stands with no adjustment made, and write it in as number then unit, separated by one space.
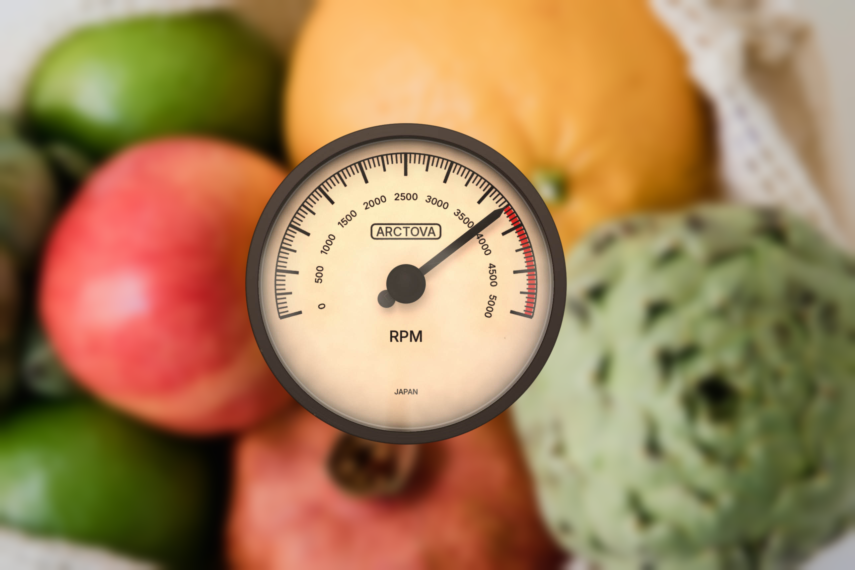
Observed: 3750 rpm
